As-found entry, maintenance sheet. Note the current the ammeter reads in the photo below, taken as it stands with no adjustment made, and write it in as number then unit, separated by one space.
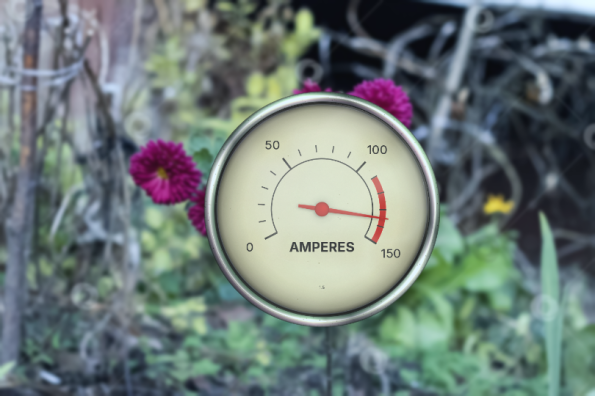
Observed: 135 A
